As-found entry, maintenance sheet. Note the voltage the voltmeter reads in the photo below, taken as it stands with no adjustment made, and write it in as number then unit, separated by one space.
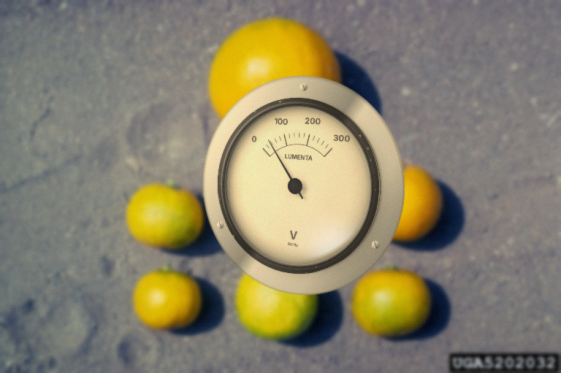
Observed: 40 V
